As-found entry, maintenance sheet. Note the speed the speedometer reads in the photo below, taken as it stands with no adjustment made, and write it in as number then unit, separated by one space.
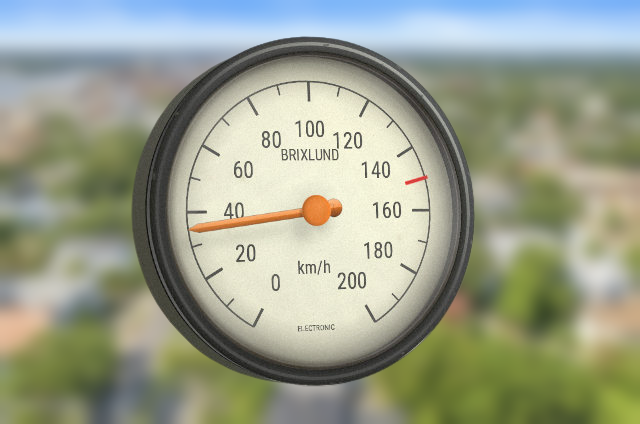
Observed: 35 km/h
